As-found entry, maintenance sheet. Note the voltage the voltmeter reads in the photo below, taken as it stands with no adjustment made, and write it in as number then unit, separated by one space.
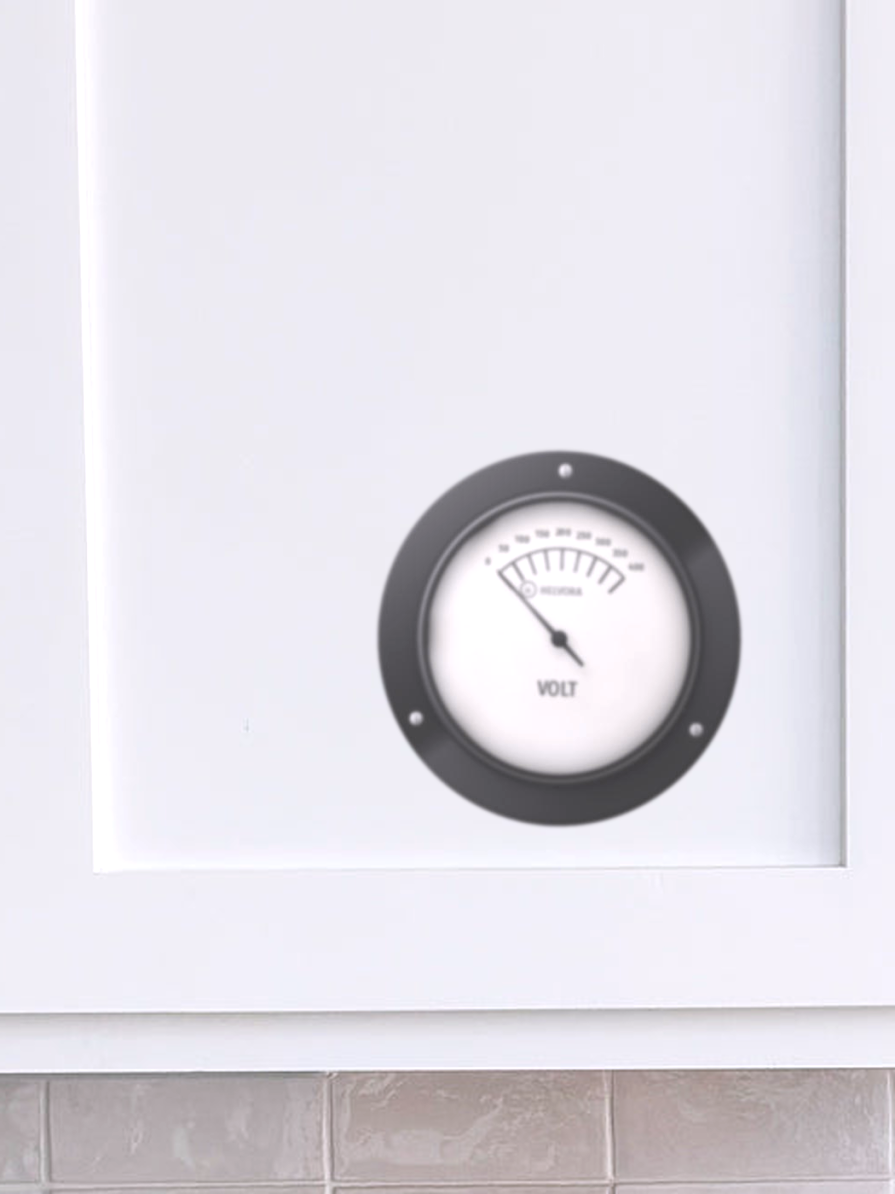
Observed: 0 V
